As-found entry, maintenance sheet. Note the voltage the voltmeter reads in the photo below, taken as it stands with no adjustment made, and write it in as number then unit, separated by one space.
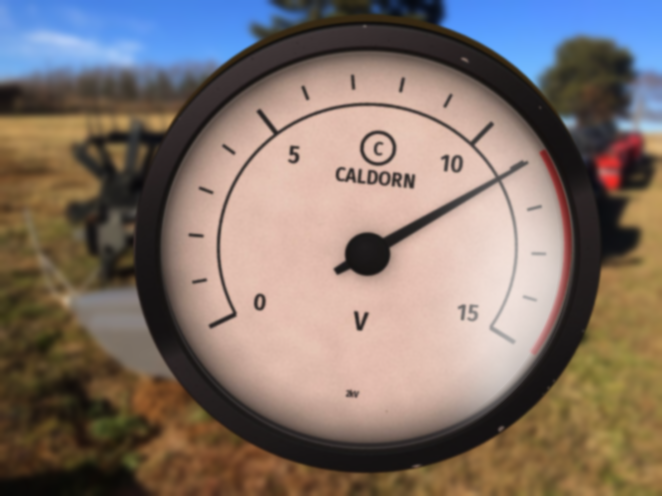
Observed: 11 V
